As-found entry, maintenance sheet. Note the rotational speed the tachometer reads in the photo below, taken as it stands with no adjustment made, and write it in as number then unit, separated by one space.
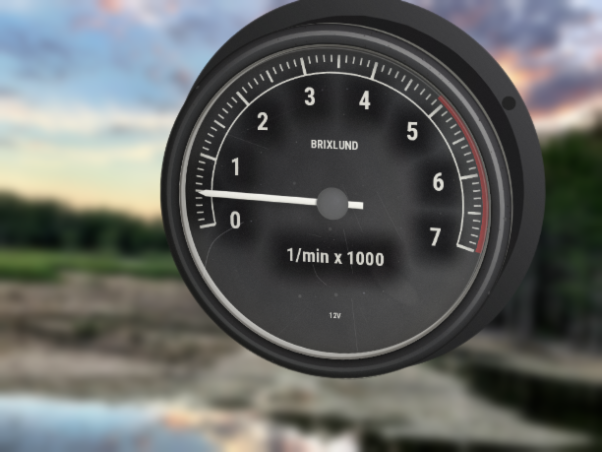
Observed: 500 rpm
